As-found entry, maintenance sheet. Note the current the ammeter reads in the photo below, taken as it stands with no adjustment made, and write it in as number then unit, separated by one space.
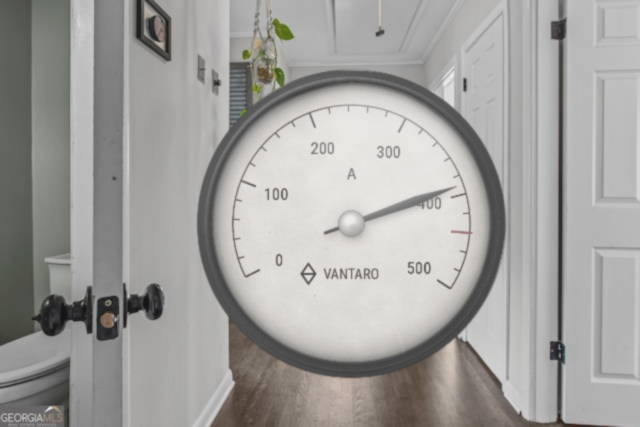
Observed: 390 A
